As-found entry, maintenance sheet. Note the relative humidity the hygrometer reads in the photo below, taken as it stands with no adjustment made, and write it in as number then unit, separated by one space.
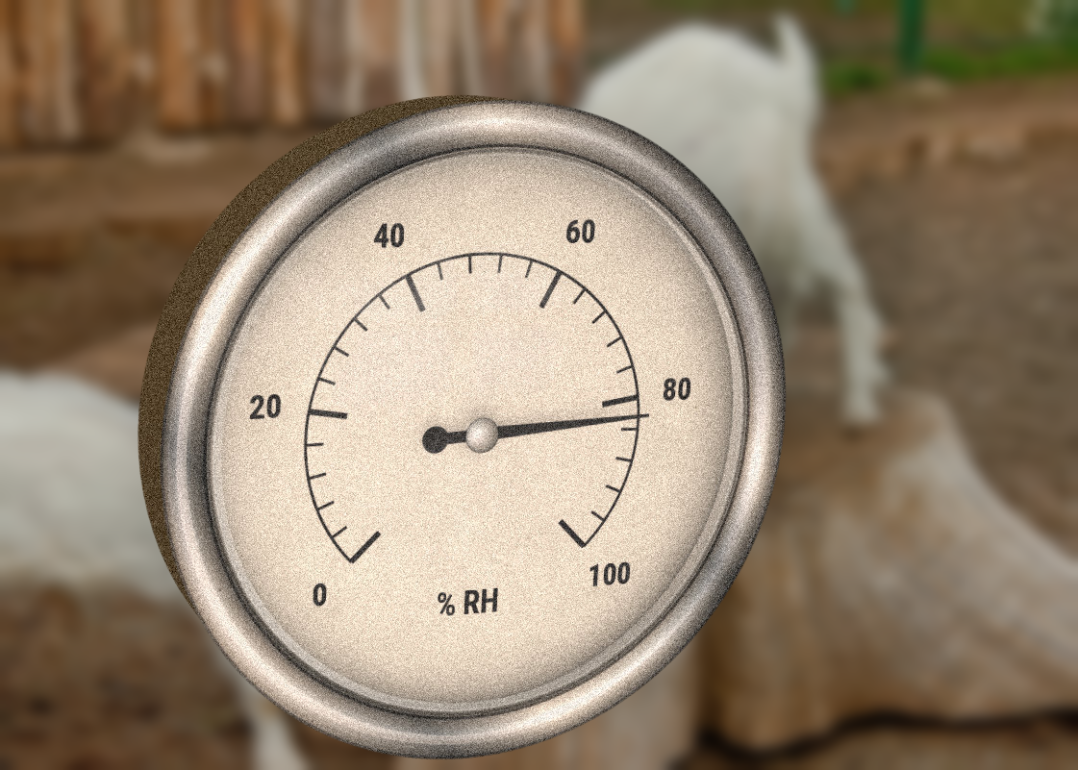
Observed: 82 %
